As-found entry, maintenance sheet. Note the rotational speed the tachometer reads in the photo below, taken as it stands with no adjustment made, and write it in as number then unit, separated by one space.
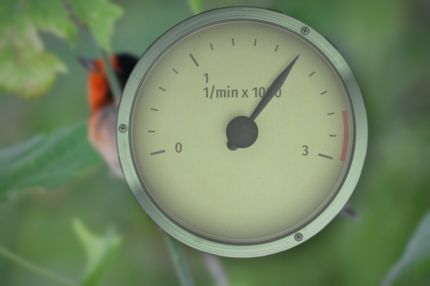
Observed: 2000 rpm
